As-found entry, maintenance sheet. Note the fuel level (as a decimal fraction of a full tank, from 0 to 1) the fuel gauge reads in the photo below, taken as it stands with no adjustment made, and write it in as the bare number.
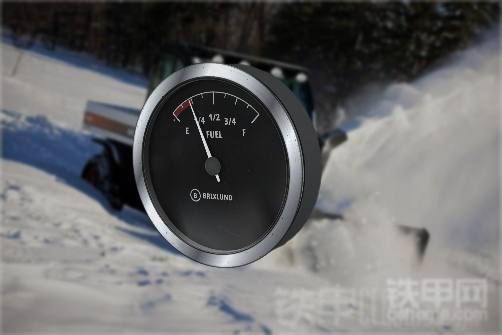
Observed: 0.25
